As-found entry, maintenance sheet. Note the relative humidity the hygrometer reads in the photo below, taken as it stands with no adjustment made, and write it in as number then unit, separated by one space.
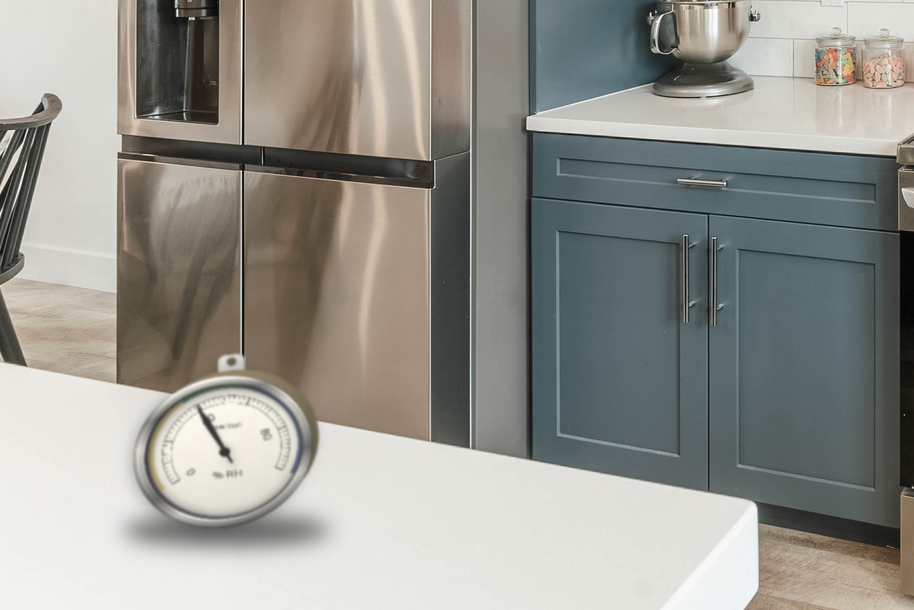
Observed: 40 %
